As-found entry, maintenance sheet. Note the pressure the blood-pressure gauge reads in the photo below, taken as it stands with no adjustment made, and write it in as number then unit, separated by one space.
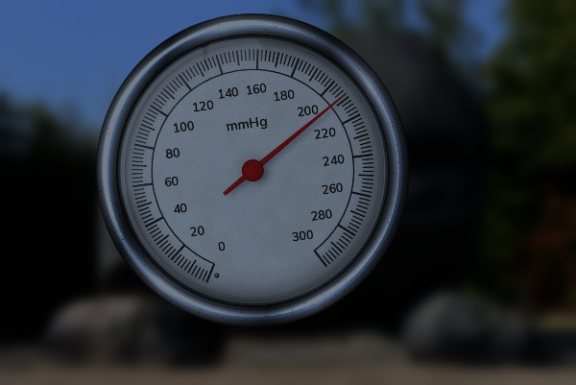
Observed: 208 mmHg
